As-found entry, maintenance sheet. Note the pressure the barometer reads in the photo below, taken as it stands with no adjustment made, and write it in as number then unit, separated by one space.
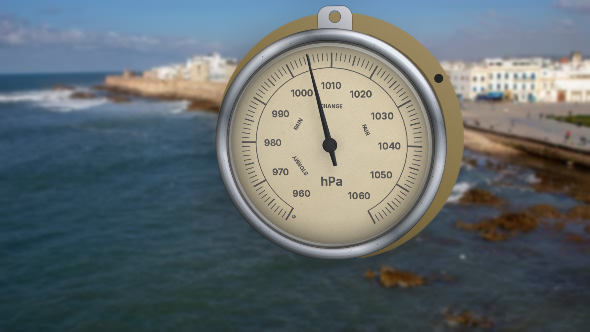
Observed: 1005 hPa
